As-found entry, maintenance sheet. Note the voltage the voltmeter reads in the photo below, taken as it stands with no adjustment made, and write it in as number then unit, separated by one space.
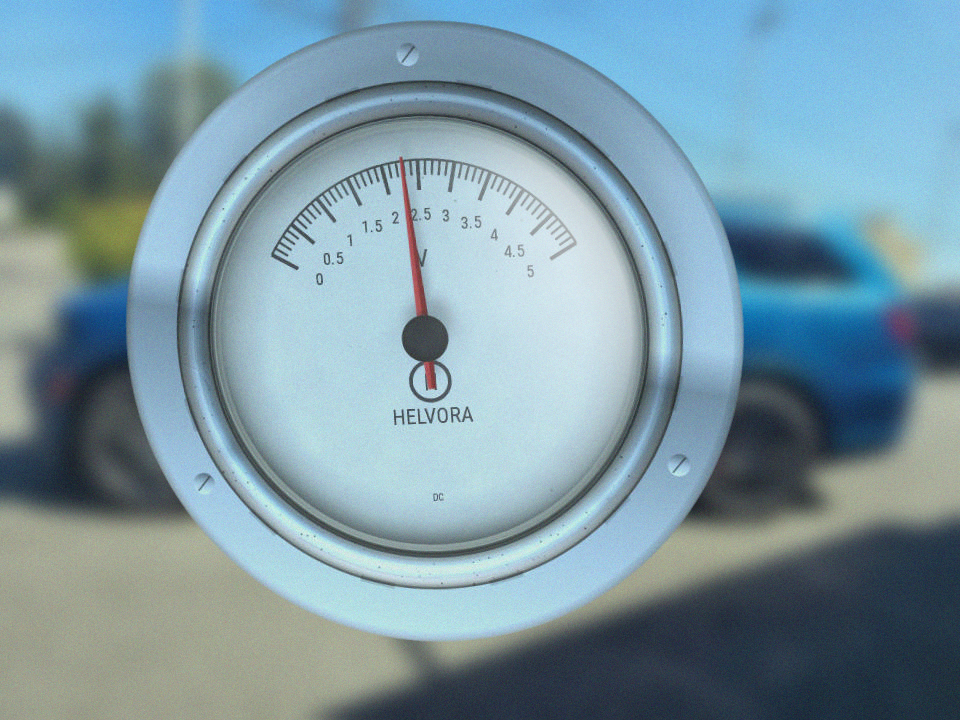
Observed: 2.3 V
